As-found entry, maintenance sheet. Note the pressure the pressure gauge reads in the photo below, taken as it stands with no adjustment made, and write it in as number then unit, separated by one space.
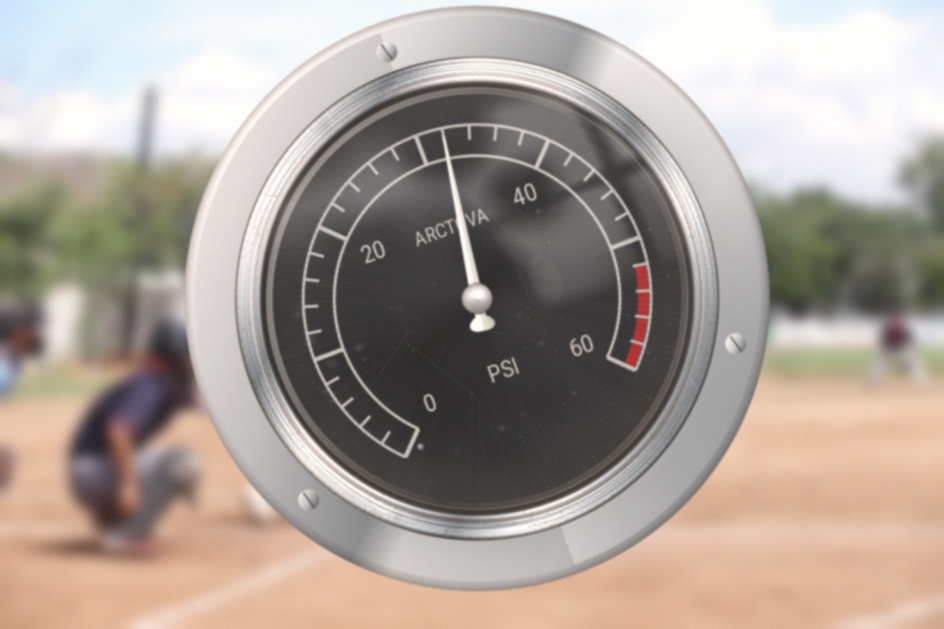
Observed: 32 psi
